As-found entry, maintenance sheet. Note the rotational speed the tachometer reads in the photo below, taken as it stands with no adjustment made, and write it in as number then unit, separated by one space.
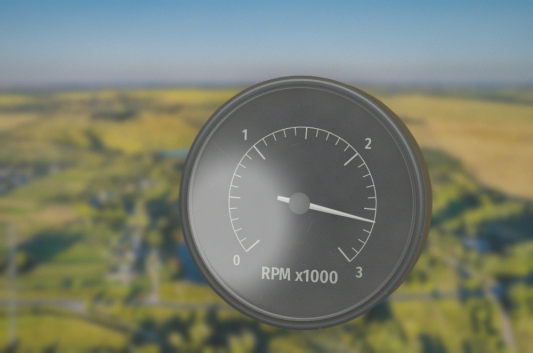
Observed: 2600 rpm
